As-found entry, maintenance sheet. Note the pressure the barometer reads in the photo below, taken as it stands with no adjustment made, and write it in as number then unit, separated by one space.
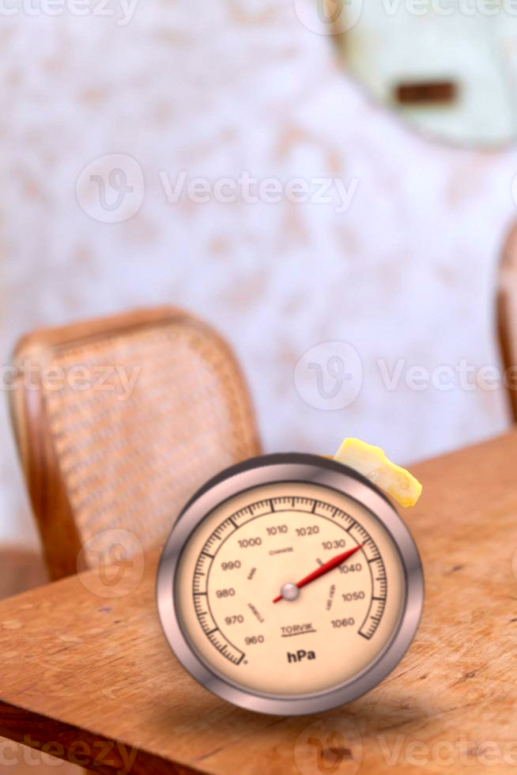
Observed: 1035 hPa
